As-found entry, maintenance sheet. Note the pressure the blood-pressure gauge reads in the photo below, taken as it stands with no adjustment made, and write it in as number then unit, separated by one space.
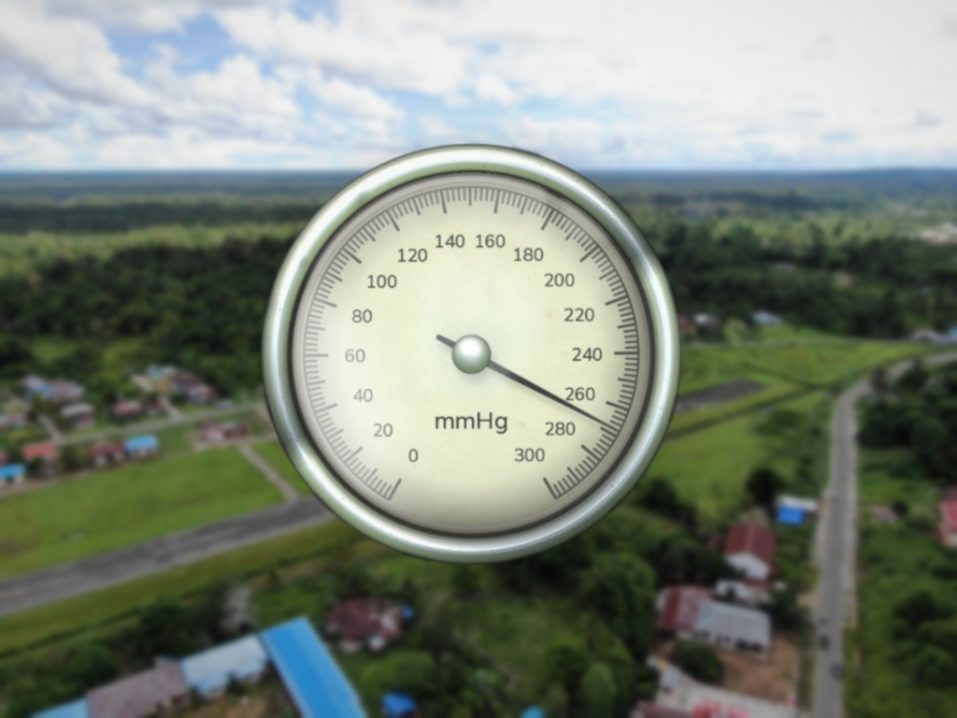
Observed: 268 mmHg
